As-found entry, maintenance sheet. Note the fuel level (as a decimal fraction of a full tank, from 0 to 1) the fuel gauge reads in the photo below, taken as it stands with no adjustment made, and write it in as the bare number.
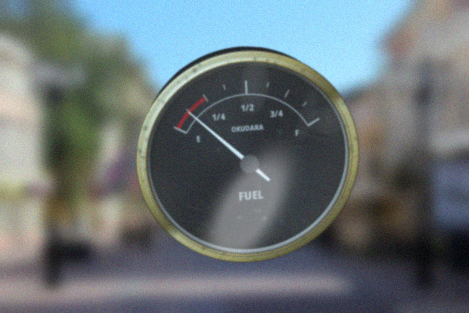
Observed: 0.125
